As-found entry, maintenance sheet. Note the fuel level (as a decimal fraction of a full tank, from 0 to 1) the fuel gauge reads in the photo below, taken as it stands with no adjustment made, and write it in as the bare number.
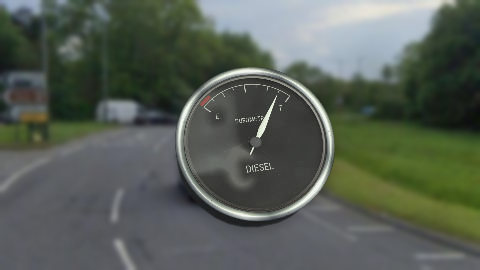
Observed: 0.875
